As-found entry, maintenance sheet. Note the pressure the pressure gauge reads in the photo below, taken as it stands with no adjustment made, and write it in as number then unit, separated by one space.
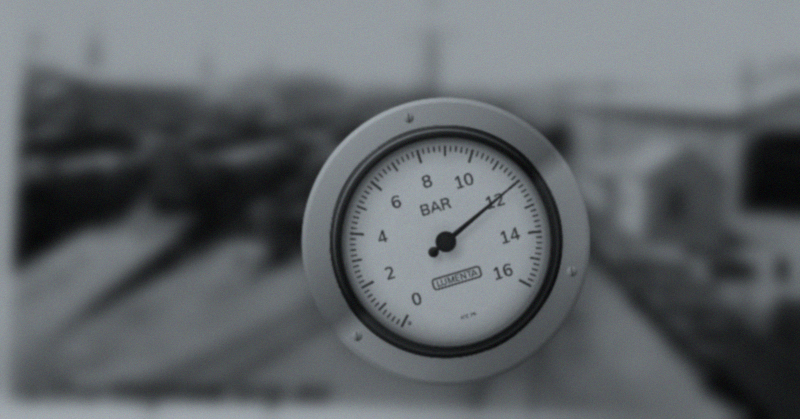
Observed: 12 bar
